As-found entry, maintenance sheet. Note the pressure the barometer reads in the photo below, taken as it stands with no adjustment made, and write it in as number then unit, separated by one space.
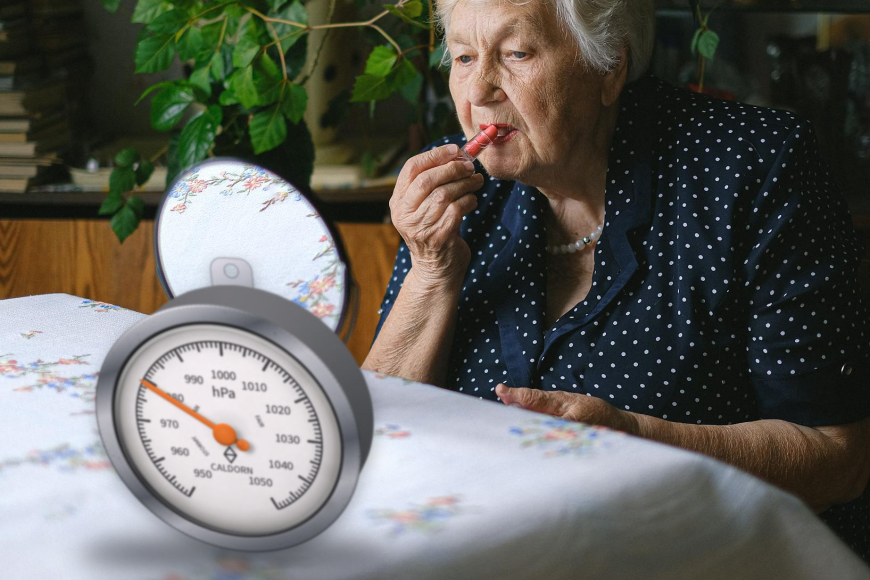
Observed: 980 hPa
